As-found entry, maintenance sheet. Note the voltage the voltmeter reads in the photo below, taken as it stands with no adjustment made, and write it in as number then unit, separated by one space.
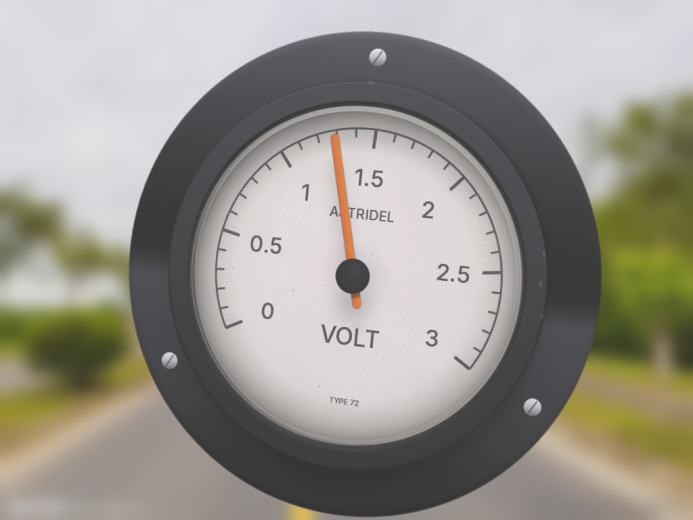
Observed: 1.3 V
